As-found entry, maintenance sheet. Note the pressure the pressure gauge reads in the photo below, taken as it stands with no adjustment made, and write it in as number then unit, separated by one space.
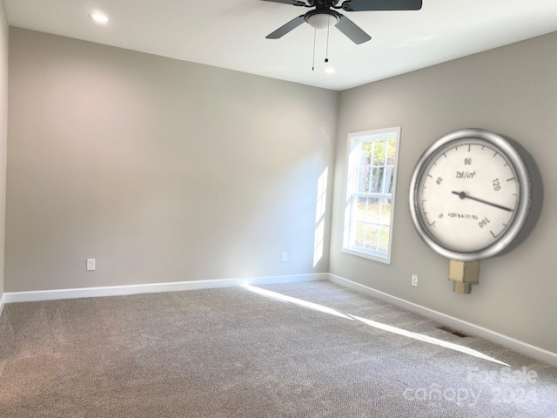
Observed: 140 psi
